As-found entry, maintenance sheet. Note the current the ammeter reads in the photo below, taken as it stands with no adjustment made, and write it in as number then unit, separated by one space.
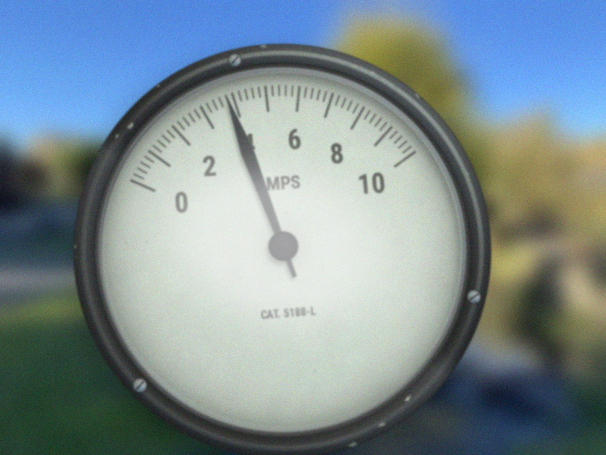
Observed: 3.8 A
